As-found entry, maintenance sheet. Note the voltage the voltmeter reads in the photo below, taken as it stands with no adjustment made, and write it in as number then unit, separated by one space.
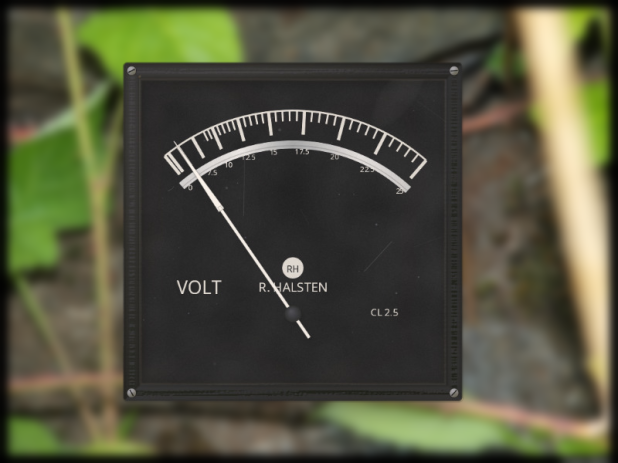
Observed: 5 V
